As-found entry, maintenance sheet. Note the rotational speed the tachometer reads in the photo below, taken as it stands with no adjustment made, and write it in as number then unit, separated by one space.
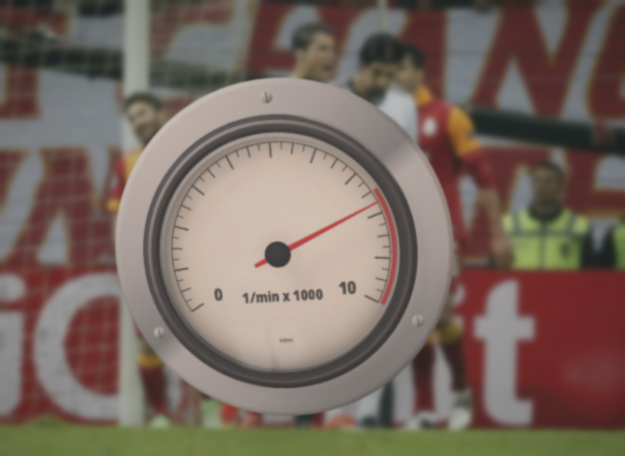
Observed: 7750 rpm
